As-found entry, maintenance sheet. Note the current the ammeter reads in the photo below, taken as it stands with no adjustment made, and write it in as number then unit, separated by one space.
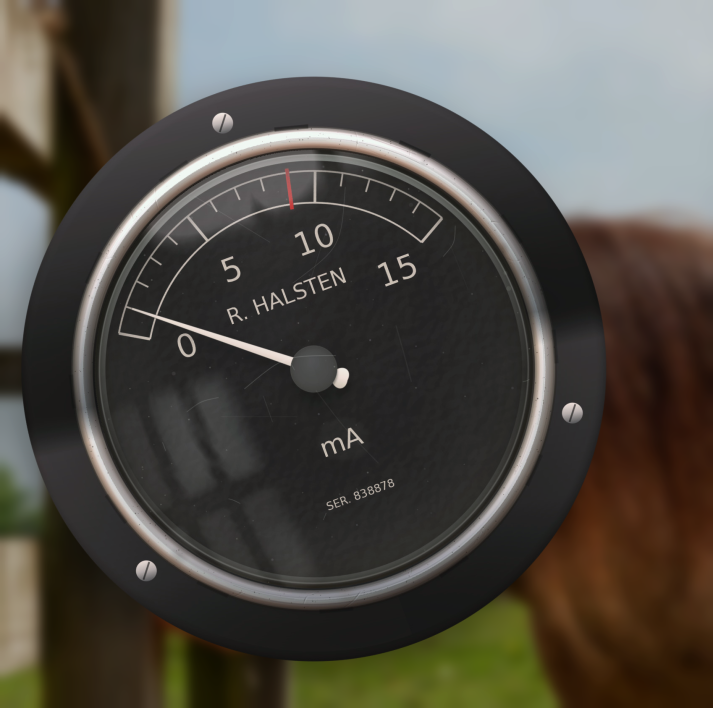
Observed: 1 mA
